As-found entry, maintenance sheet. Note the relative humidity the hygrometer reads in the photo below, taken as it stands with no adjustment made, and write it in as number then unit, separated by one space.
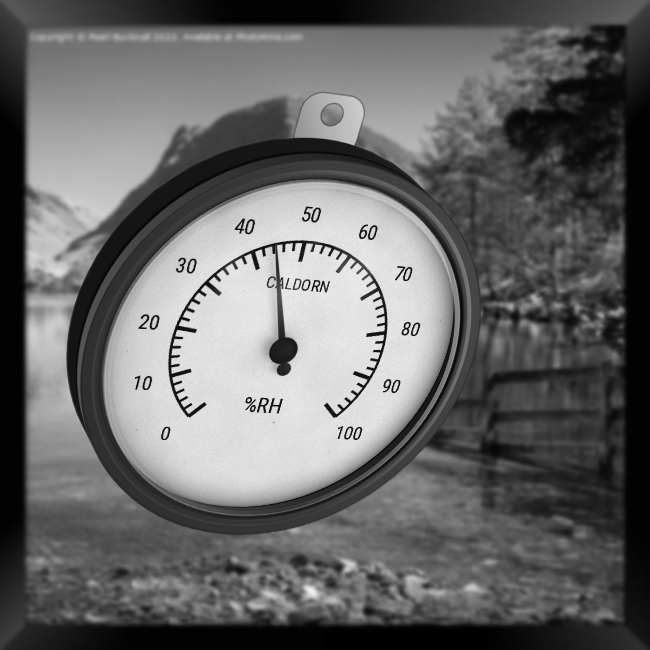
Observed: 44 %
